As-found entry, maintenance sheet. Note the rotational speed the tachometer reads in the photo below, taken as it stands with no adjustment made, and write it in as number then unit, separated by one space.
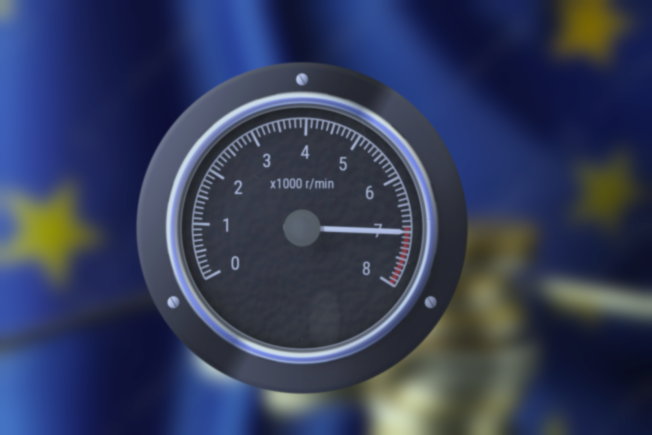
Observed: 7000 rpm
